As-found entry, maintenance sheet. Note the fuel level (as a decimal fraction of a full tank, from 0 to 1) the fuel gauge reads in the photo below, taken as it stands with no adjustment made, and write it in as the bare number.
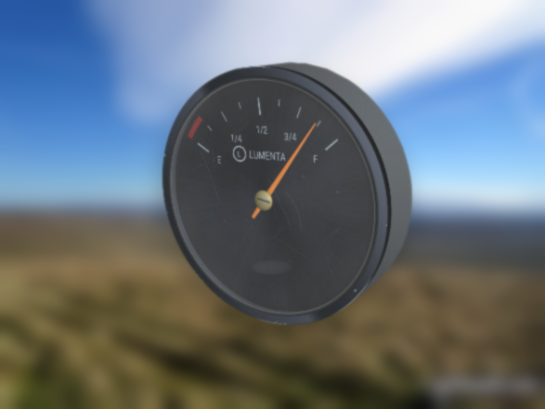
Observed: 0.875
